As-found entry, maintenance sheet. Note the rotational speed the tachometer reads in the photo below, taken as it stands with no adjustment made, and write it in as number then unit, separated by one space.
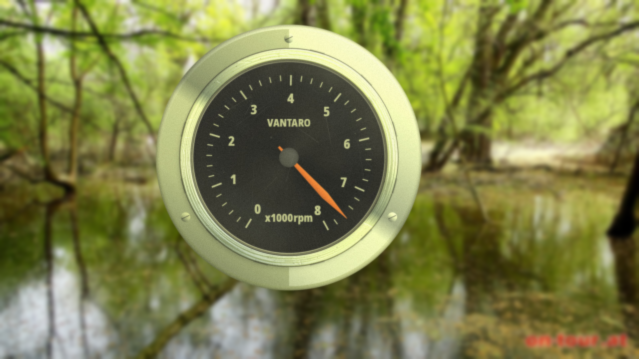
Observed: 7600 rpm
